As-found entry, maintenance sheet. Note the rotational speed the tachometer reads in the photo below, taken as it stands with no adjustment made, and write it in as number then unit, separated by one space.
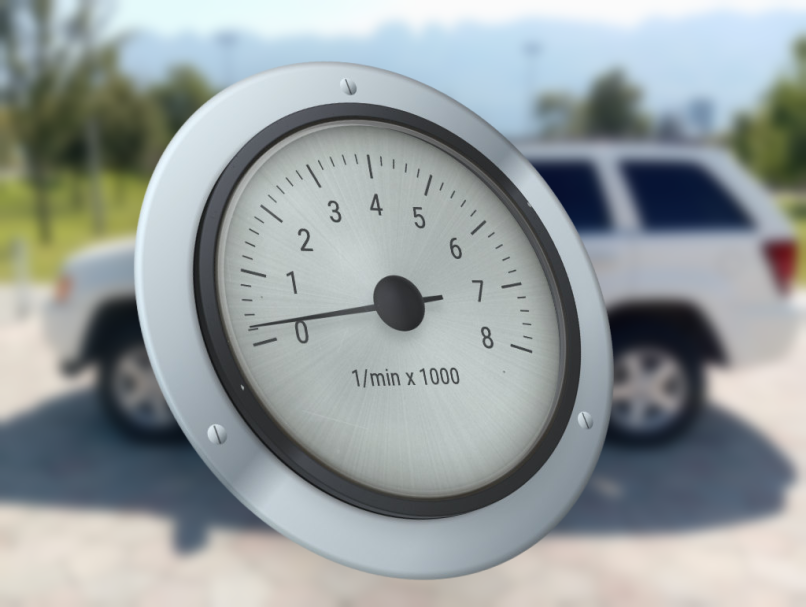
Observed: 200 rpm
